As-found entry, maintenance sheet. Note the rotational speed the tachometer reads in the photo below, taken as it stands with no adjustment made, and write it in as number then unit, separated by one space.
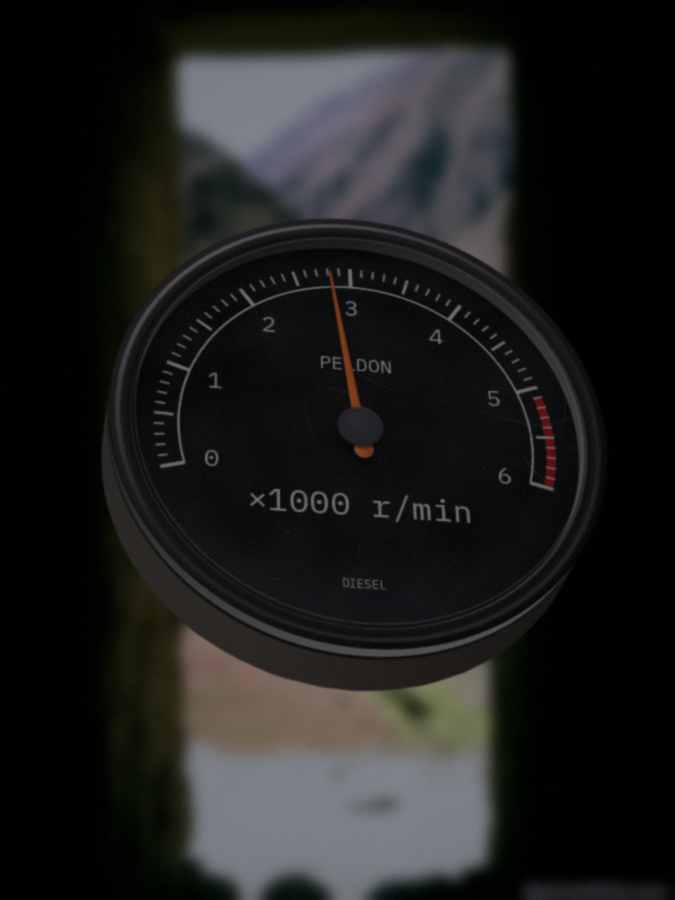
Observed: 2800 rpm
